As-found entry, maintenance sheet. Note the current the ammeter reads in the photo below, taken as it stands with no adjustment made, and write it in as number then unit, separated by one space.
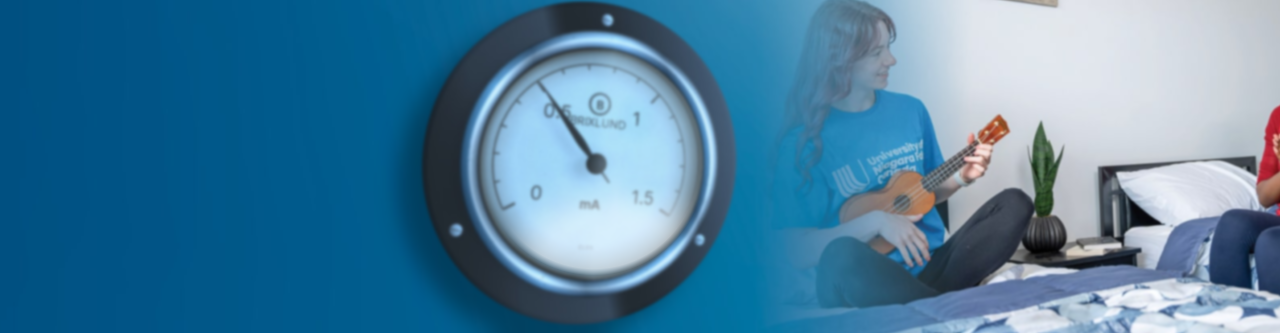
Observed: 0.5 mA
